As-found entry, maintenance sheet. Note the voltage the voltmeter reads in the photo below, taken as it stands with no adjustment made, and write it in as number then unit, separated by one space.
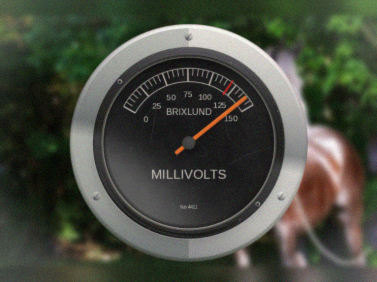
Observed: 140 mV
